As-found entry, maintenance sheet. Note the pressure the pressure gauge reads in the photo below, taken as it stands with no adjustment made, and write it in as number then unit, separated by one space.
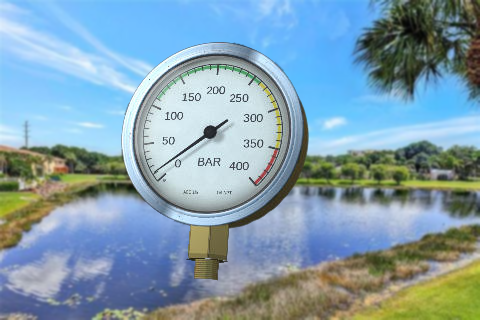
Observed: 10 bar
